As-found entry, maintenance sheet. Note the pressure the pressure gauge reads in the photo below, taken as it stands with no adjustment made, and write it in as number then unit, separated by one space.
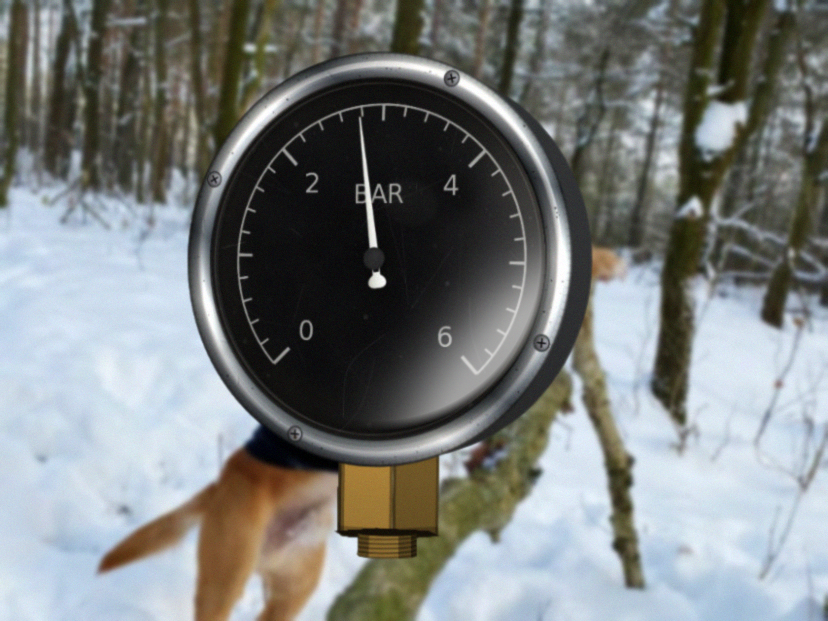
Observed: 2.8 bar
